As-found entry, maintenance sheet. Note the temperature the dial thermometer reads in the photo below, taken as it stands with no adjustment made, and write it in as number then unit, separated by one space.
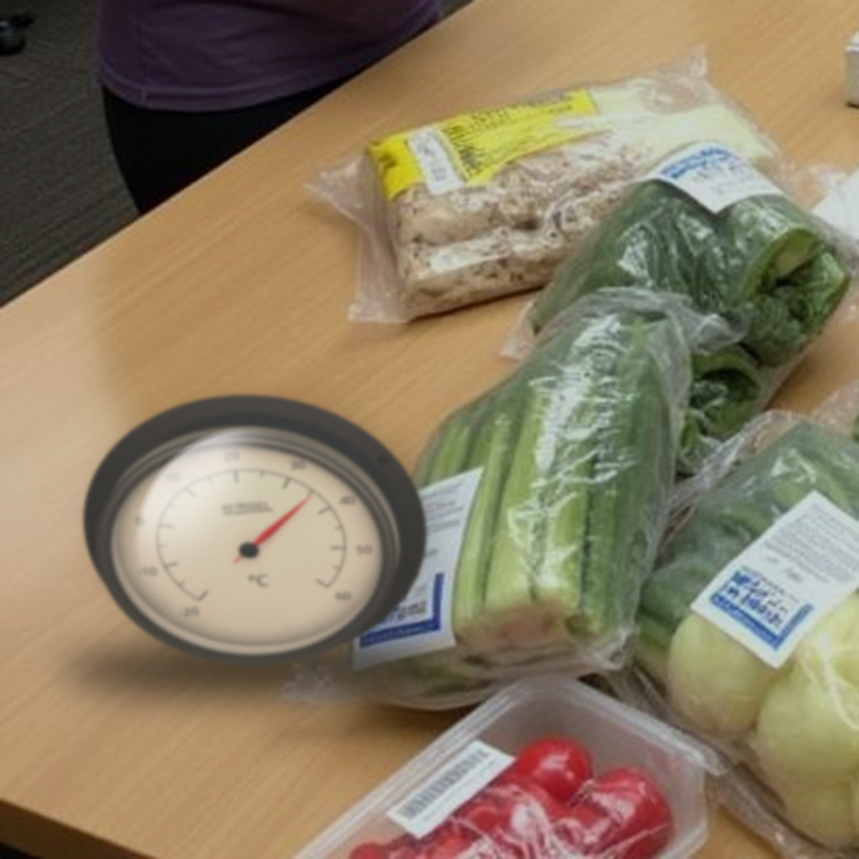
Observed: 35 °C
